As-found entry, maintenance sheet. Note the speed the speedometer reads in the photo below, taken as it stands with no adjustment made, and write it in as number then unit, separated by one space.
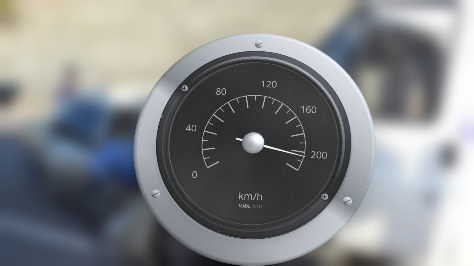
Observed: 205 km/h
